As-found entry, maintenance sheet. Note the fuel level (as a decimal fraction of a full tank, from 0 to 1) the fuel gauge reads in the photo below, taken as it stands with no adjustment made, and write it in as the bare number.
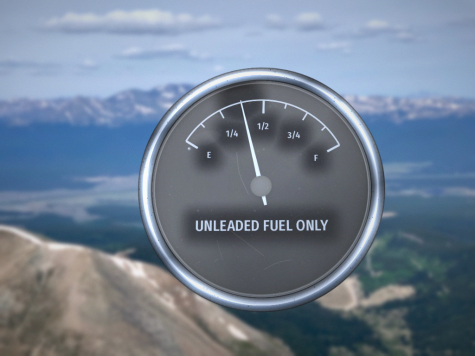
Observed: 0.375
